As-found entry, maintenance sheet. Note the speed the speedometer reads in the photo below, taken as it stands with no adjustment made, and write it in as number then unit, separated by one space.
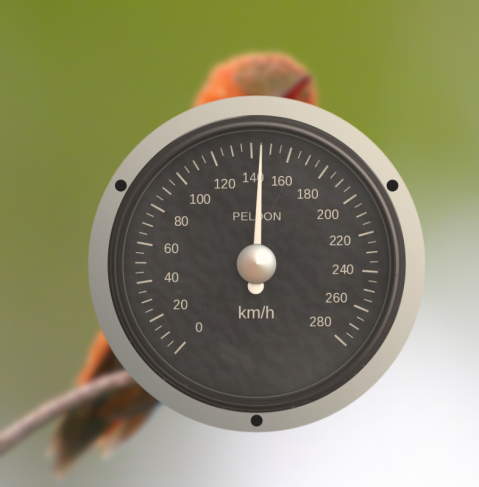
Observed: 145 km/h
